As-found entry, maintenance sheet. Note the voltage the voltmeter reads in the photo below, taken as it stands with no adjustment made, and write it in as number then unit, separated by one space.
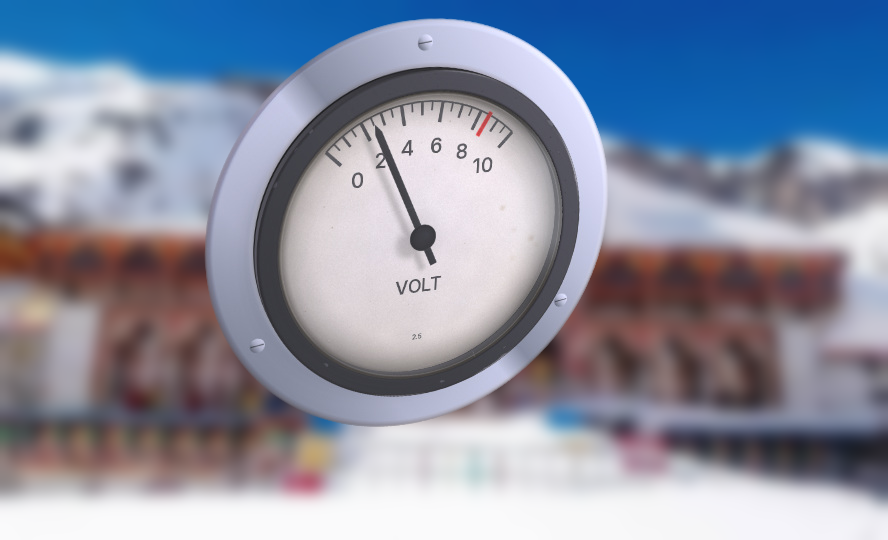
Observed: 2.5 V
